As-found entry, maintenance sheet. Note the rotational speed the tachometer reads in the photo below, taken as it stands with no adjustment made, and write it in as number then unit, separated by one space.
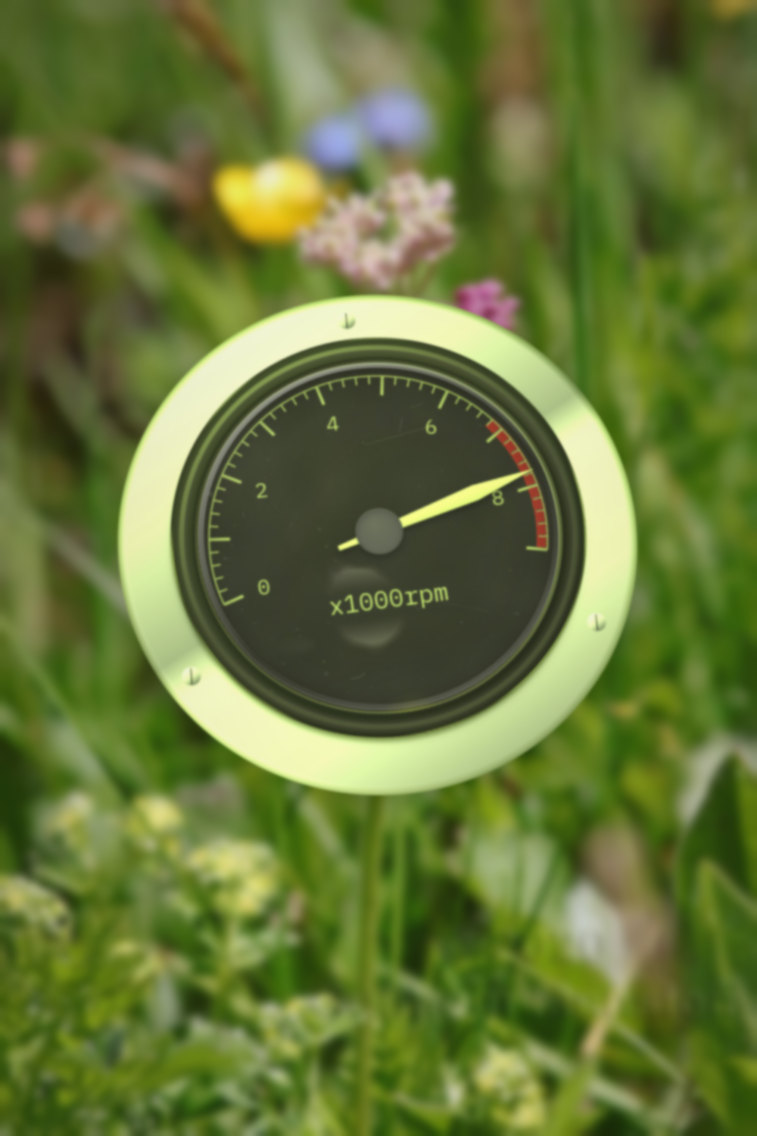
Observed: 7800 rpm
